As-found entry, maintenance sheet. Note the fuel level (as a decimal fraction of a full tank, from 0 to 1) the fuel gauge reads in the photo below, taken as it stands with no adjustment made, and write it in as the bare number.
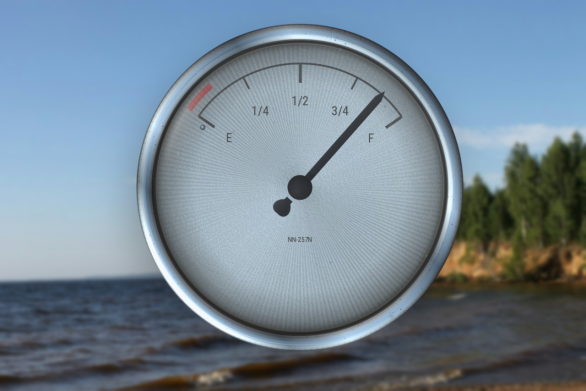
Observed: 0.875
